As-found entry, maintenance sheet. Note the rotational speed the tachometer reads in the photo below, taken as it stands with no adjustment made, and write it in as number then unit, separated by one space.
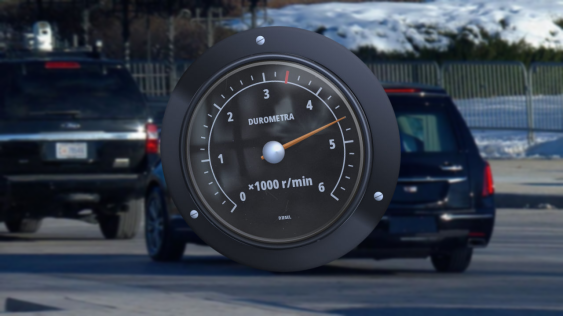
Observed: 4600 rpm
